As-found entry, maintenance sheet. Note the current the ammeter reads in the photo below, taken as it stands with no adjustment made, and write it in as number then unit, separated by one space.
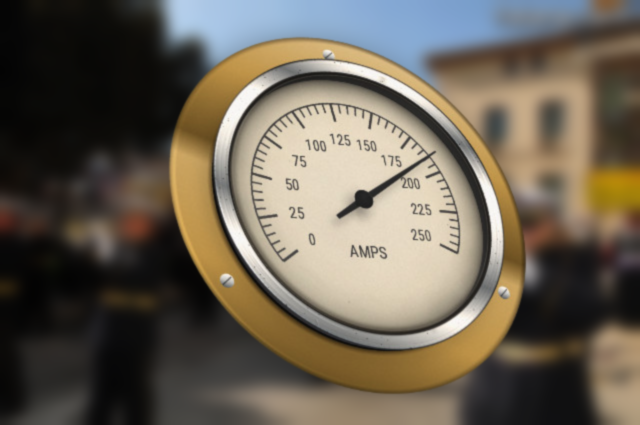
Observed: 190 A
